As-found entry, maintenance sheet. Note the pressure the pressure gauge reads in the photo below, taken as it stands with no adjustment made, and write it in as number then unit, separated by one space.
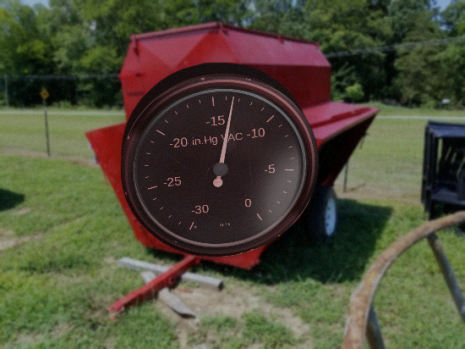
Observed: -13.5 inHg
